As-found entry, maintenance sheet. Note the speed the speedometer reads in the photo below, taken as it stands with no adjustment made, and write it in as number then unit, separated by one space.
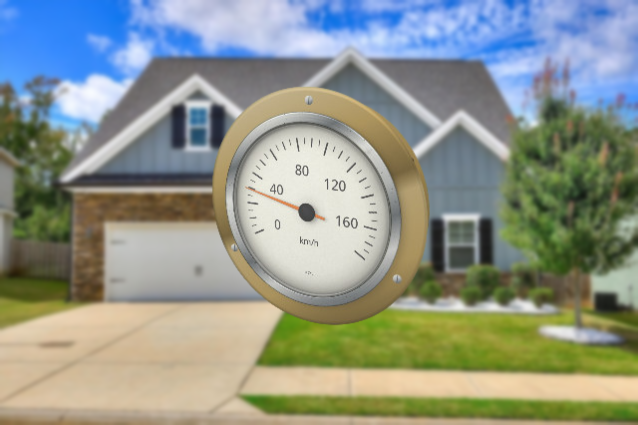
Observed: 30 km/h
